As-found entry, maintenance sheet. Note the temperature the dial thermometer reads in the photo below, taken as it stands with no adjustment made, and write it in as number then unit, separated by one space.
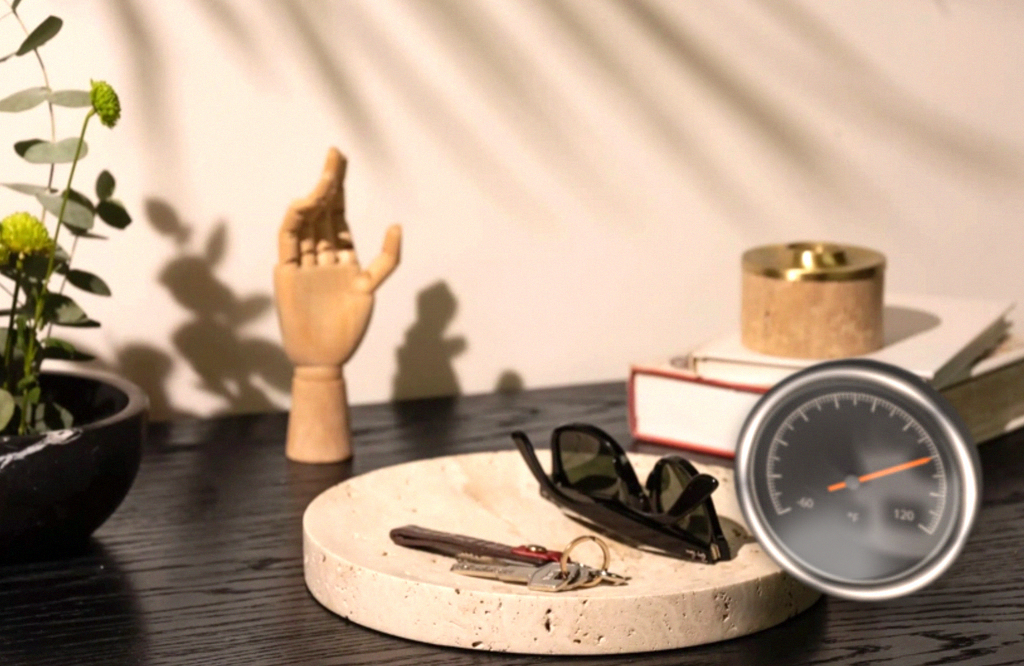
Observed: 80 °F
